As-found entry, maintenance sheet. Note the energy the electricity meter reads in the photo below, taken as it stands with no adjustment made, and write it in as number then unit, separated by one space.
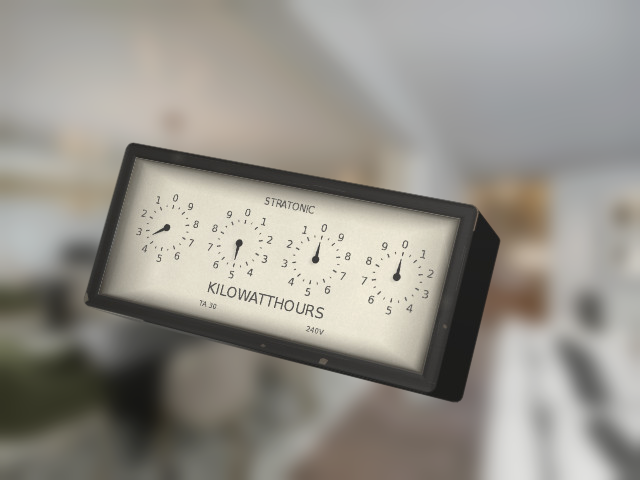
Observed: 3500 kWh
